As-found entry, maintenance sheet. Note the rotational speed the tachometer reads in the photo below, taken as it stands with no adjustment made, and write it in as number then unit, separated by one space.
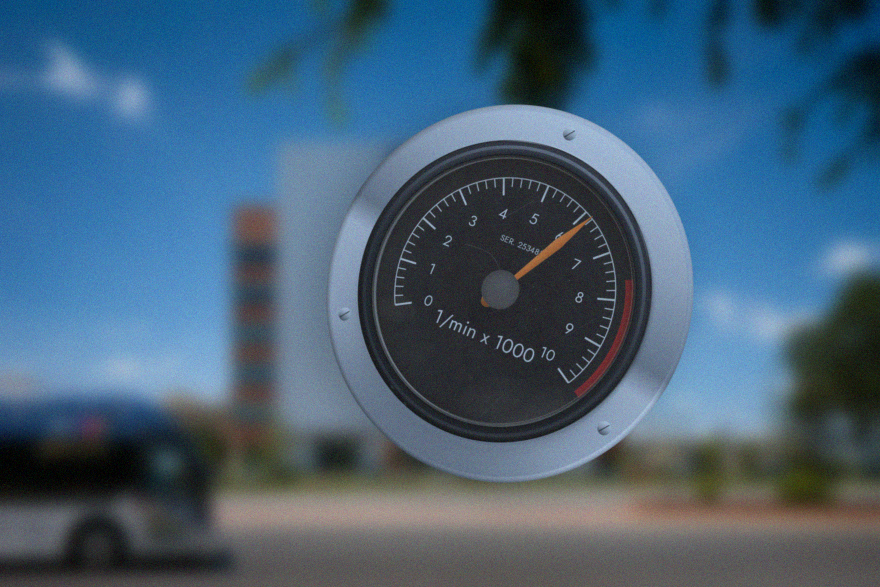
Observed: 6200 rpm
